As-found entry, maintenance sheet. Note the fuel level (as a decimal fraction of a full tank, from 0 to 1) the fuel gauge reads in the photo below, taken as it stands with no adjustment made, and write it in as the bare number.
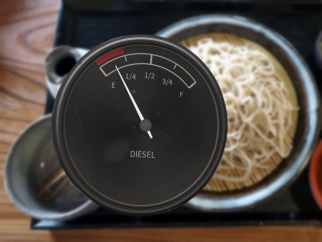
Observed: 0.125
